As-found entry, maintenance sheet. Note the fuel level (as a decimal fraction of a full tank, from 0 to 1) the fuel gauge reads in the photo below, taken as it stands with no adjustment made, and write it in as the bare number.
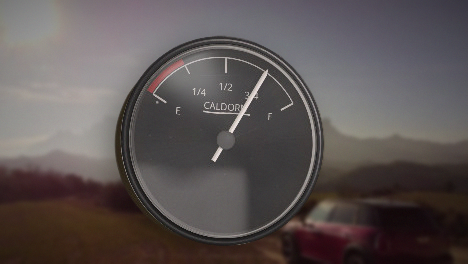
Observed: 0.75
